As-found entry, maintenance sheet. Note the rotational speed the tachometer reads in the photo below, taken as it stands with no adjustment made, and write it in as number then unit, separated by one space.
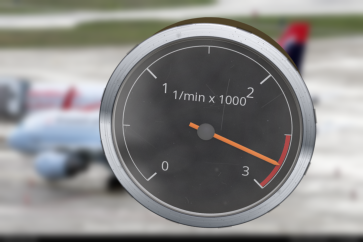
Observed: 2750 rpm
